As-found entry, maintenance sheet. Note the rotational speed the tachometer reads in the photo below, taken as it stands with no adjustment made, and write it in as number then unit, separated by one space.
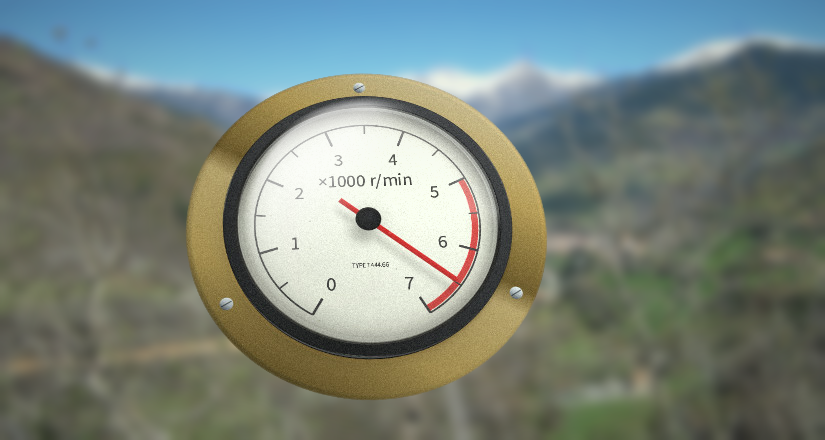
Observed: 6500 rpm
